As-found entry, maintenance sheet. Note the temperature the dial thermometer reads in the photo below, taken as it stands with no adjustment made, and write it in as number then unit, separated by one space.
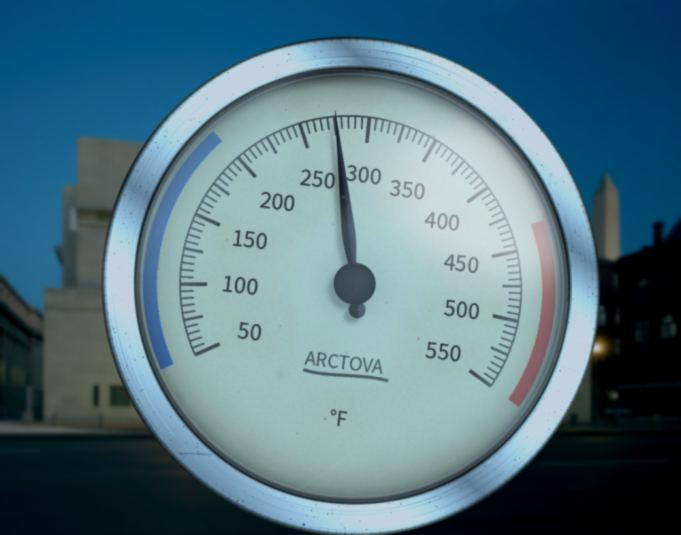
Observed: 275 °F
